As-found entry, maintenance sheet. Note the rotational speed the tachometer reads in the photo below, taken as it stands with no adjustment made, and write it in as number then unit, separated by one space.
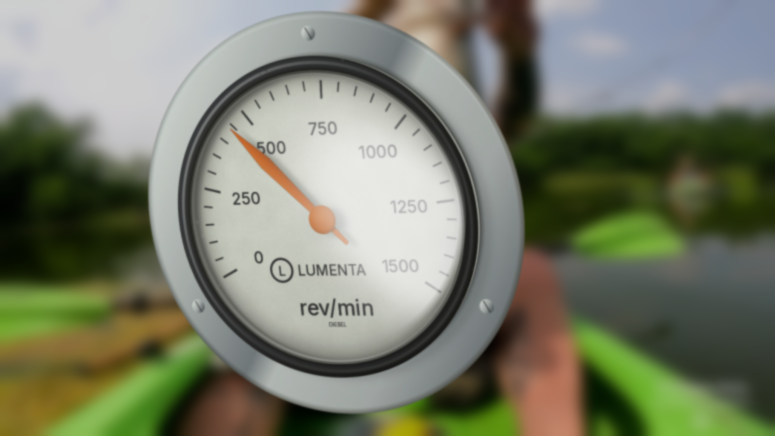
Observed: 450 rpm
